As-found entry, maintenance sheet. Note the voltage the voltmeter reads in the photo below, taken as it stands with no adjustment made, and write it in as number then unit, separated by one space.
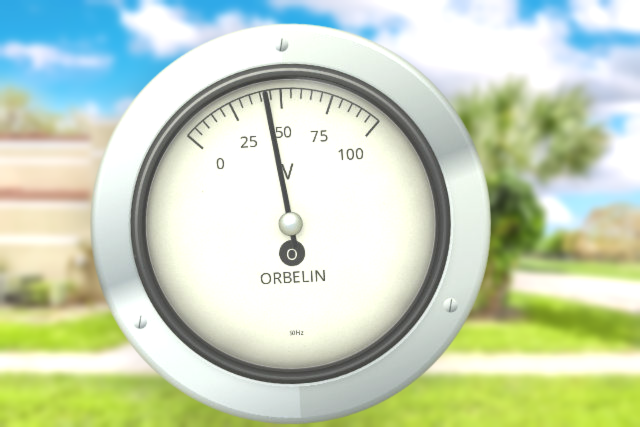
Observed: 42.5 V
